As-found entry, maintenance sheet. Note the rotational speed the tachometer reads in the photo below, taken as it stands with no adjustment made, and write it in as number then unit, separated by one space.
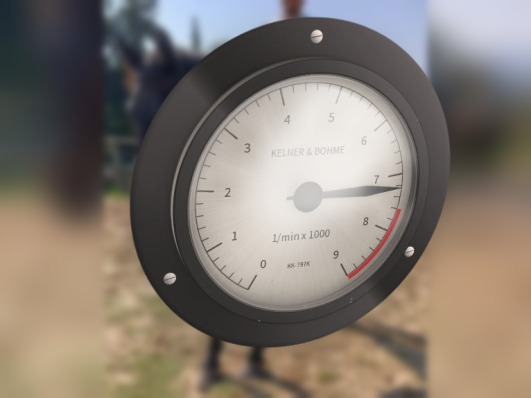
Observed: 7200 rpm
